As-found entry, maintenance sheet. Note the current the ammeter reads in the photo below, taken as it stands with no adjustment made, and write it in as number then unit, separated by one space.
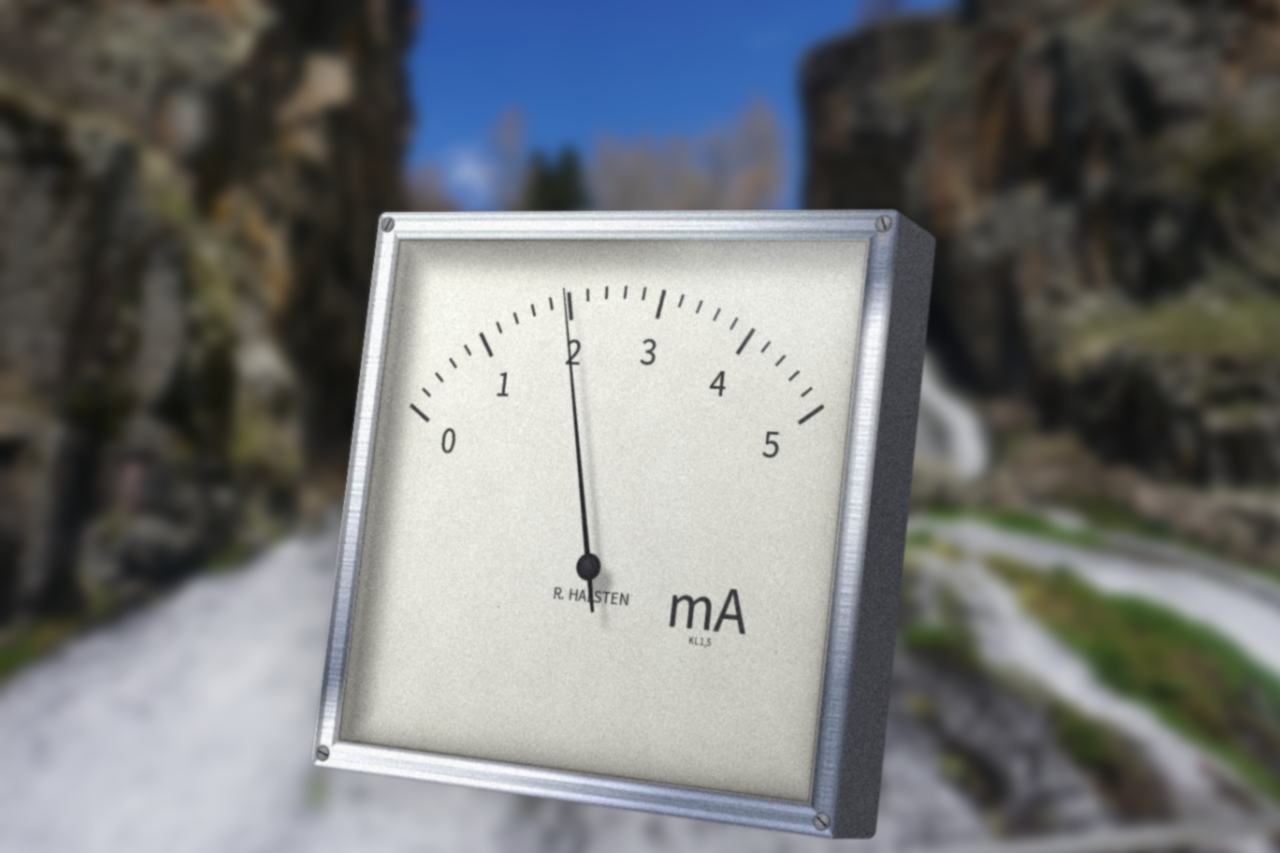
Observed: 2 mA
